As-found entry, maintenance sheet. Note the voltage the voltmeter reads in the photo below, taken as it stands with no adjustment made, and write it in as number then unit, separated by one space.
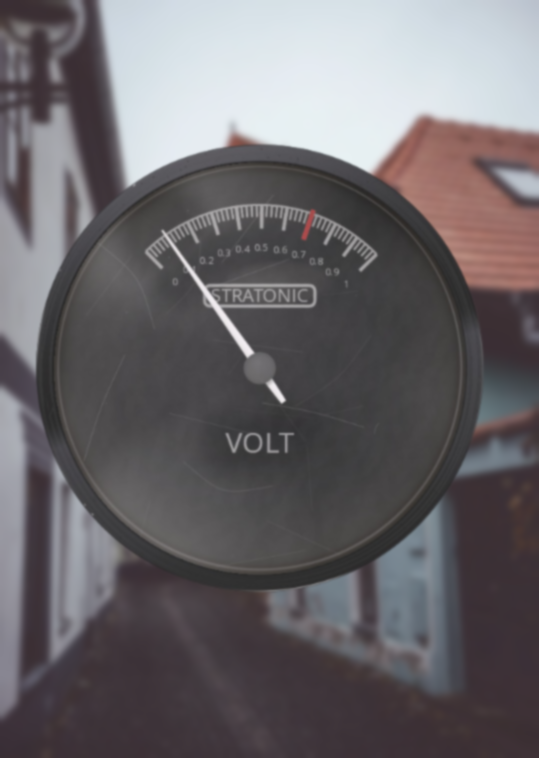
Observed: 0.1 V
